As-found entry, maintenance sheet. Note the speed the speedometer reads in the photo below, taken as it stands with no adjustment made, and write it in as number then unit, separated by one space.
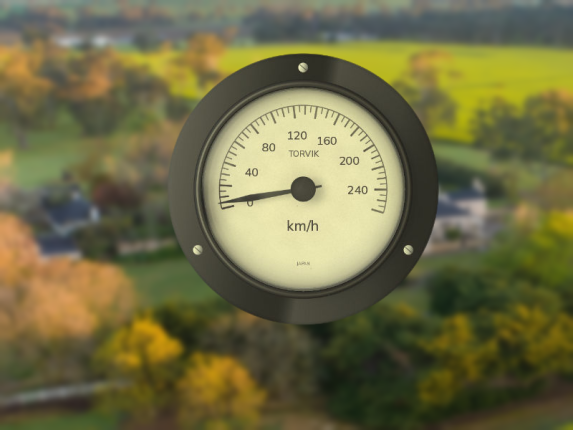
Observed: 5 km/h
